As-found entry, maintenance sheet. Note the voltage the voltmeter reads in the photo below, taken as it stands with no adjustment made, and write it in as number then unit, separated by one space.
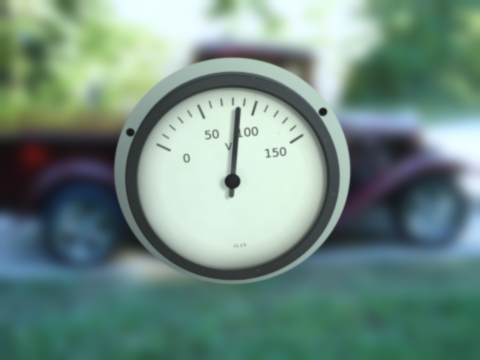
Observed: 85 V
